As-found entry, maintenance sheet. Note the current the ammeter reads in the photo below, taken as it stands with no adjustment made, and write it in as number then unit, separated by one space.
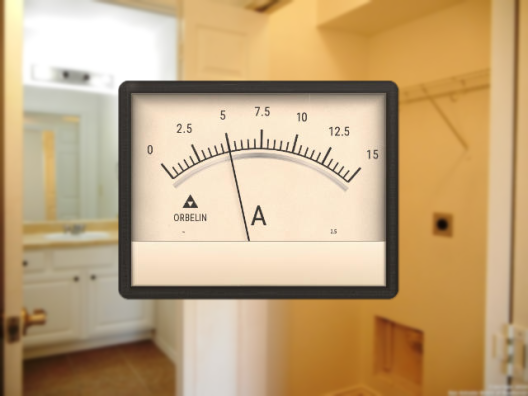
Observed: 5 A
